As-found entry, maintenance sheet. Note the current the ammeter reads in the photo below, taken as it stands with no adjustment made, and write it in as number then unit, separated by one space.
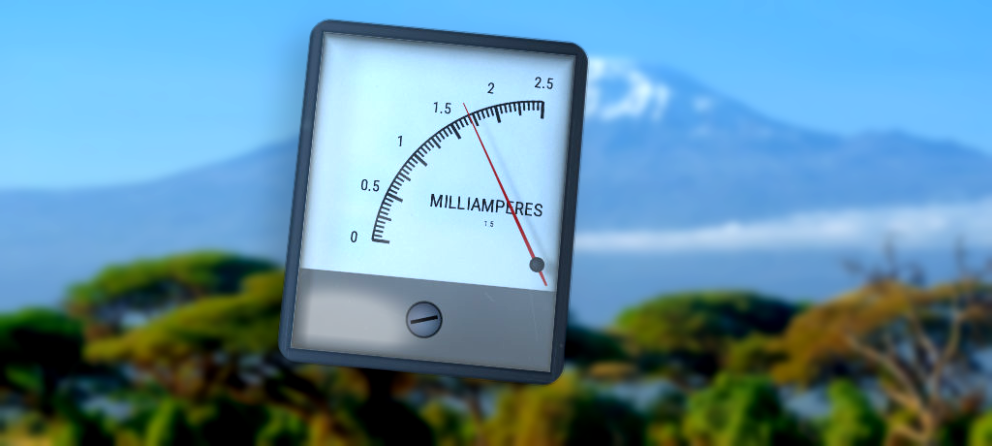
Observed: 1.7 mA
